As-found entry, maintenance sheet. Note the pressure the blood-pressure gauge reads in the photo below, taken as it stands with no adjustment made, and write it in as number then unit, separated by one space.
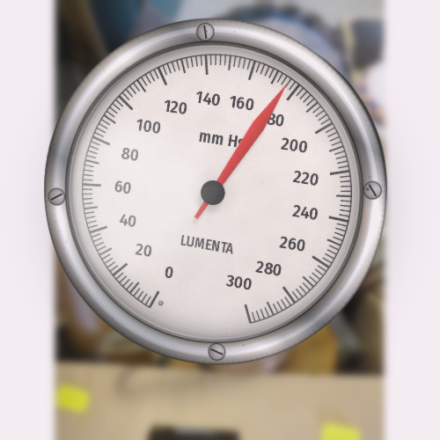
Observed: 176 mmHg
